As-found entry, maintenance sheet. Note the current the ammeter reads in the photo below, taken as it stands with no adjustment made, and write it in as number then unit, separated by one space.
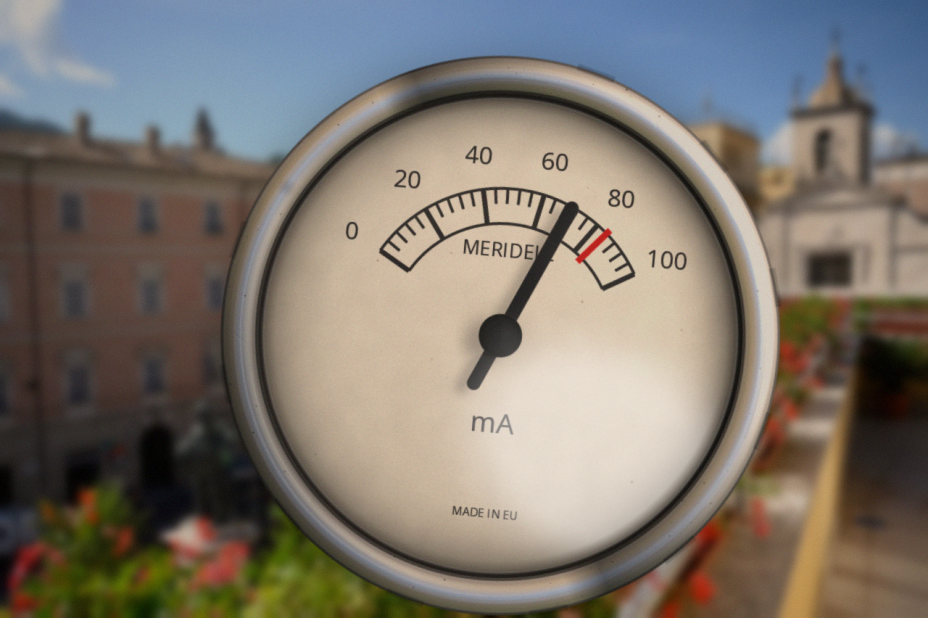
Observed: 70 mA
